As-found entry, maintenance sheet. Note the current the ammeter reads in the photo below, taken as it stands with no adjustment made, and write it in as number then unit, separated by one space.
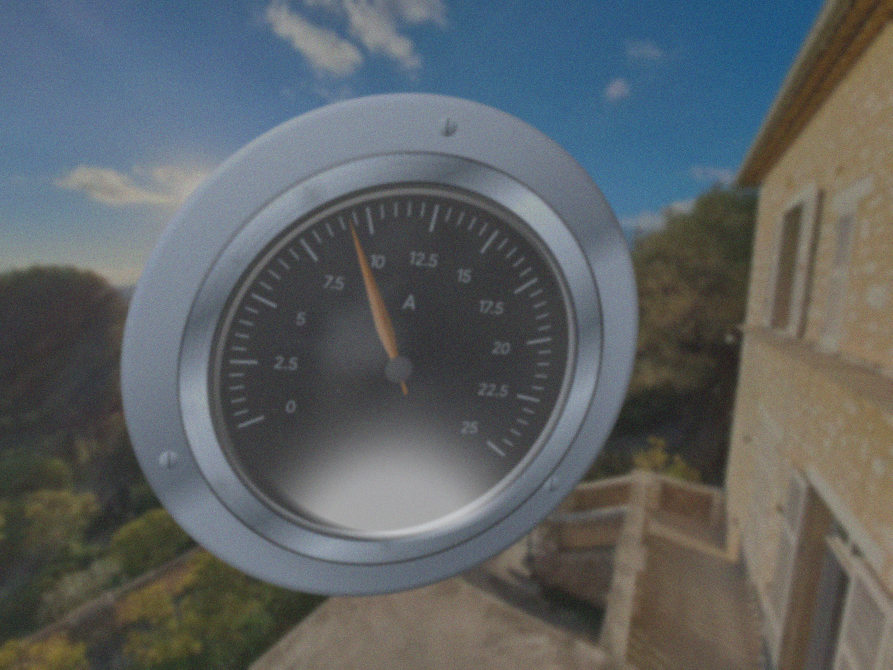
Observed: 9.25 A
